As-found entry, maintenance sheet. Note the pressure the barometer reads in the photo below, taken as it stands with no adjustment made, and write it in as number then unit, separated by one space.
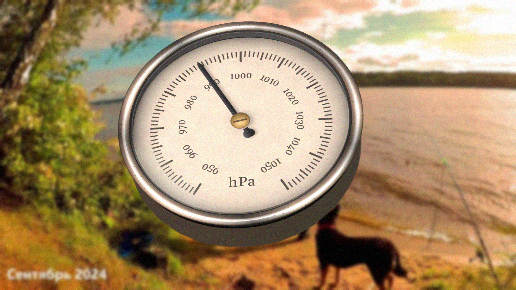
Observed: 990 hPa
